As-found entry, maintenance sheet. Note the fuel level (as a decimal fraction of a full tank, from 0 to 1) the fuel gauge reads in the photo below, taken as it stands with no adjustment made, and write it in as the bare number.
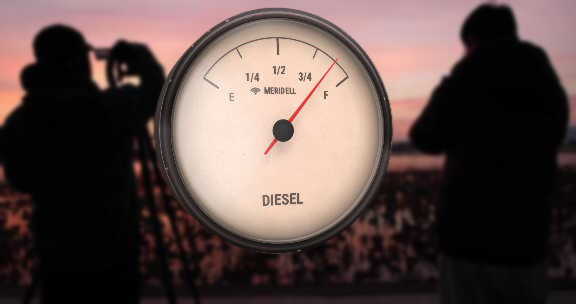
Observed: 0.875
